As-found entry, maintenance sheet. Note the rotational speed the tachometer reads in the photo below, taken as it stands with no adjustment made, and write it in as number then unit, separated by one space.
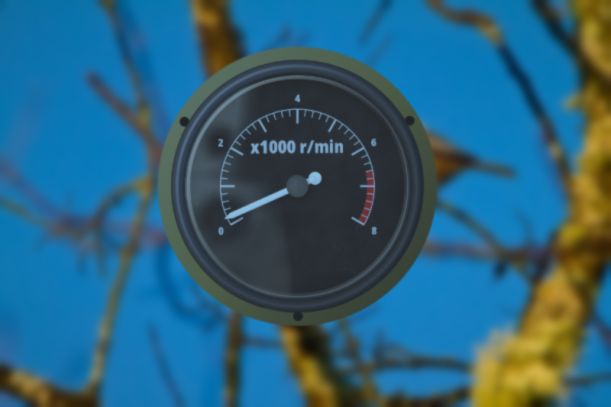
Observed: 200 rpm
